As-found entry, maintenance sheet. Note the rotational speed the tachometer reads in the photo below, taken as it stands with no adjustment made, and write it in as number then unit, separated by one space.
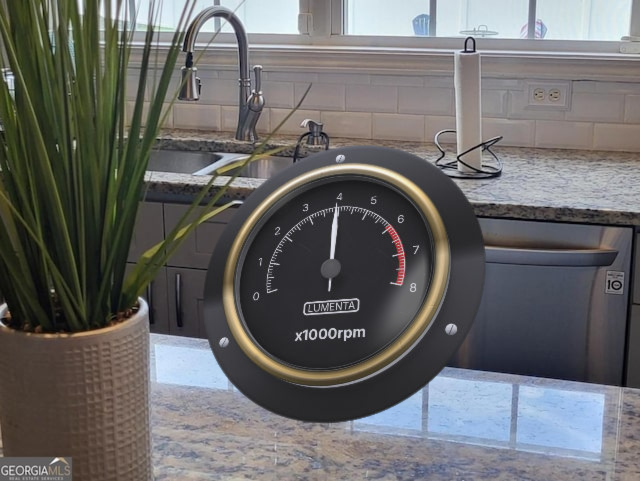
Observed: 4000 rpm
